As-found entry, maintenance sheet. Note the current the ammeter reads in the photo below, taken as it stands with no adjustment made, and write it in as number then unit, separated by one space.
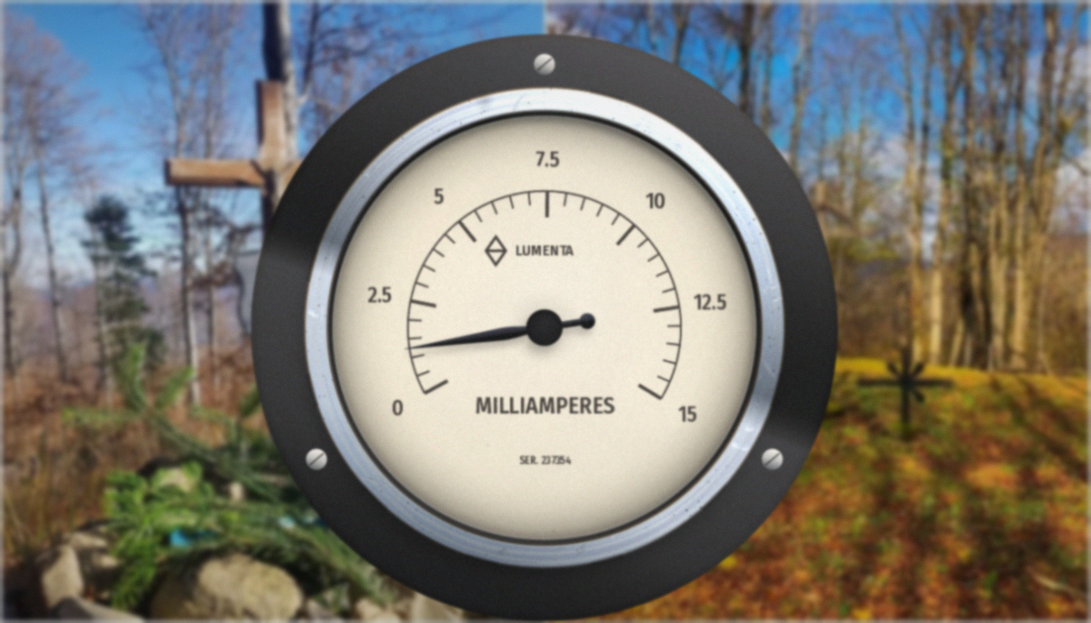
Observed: 1.25 mA
